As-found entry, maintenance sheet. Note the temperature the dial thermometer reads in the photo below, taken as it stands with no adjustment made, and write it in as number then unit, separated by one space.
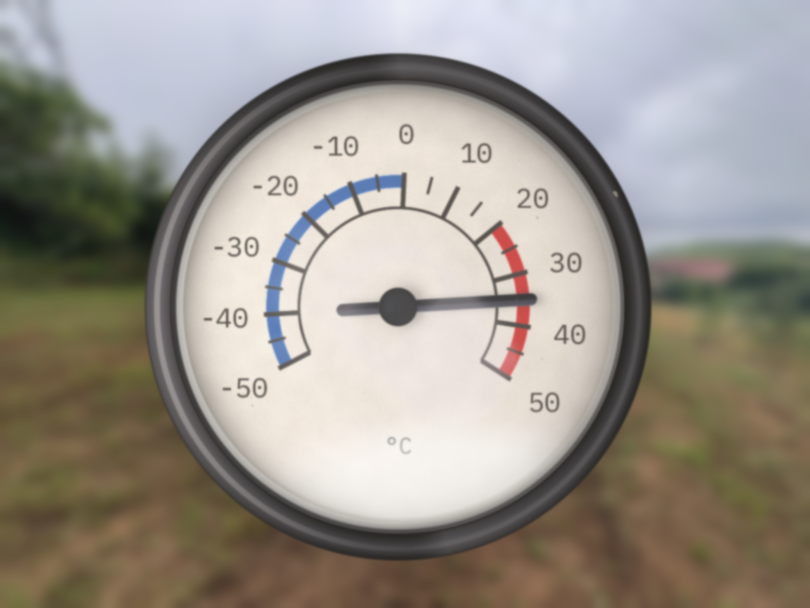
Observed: 35 °C
